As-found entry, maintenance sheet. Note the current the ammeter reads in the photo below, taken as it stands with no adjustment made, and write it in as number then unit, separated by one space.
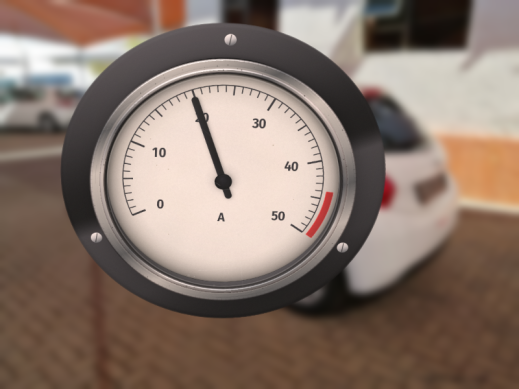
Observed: 20 A
